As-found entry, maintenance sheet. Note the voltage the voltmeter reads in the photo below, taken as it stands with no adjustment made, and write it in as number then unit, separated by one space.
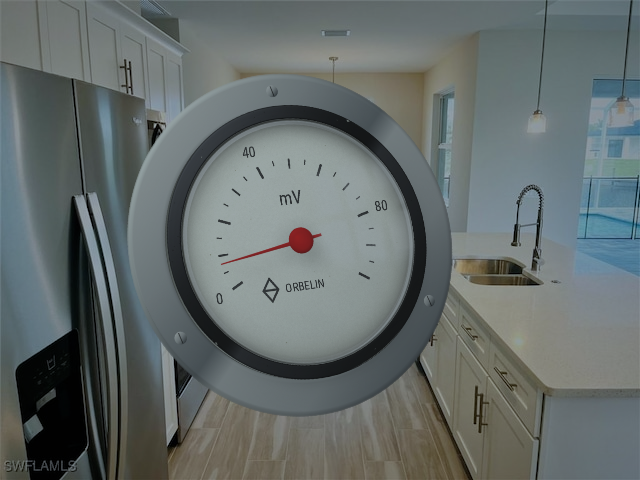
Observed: 7.5 mV
